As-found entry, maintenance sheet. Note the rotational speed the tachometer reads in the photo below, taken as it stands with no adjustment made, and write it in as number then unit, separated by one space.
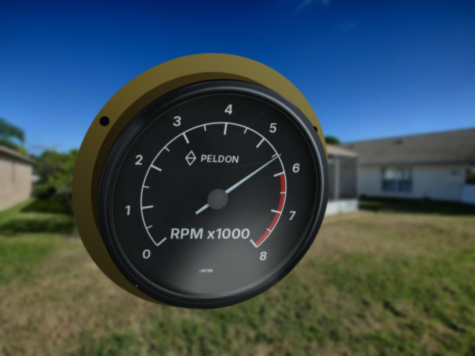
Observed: 5500 rpm
